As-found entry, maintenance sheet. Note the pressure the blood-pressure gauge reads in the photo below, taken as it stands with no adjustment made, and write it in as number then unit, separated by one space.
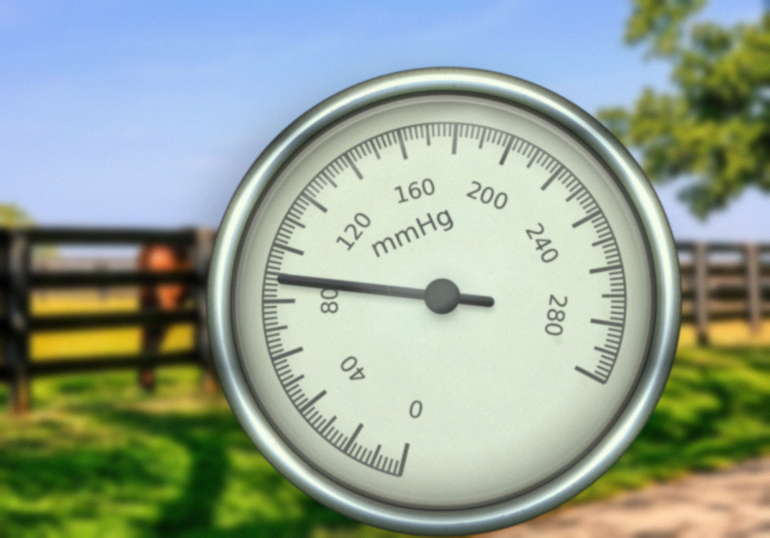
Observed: 88 mmHg
